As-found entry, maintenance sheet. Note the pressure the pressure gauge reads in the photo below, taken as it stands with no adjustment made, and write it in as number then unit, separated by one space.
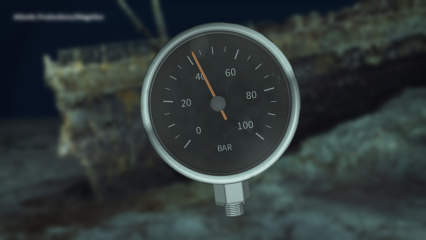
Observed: 42.5 bar
